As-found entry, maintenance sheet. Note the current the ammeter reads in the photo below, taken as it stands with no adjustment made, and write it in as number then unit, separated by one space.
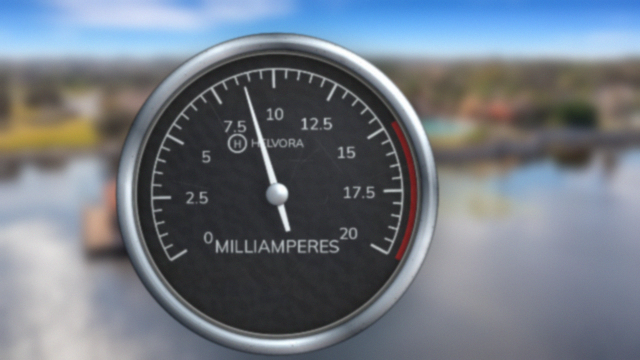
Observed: 8.75 mA
